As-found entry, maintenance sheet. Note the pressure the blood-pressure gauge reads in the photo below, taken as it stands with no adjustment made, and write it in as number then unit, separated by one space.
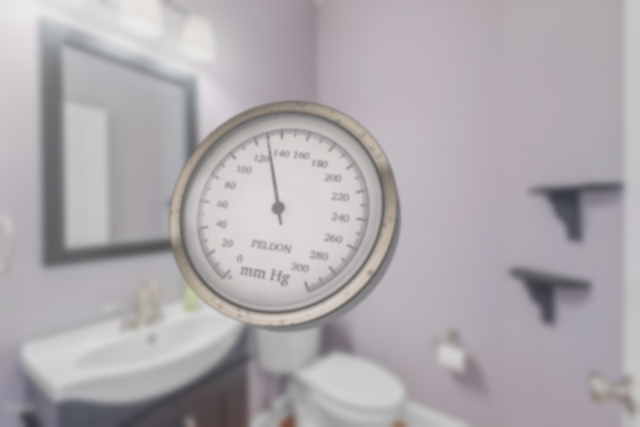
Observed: 130 mmHg
